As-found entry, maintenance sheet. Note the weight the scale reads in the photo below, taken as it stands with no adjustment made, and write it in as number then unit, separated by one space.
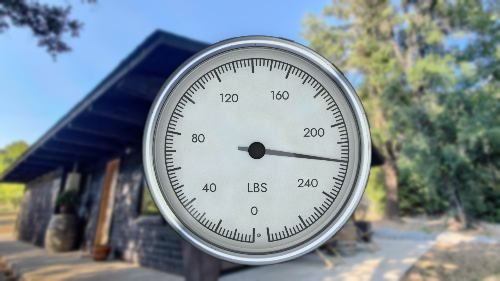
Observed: 220 lb
